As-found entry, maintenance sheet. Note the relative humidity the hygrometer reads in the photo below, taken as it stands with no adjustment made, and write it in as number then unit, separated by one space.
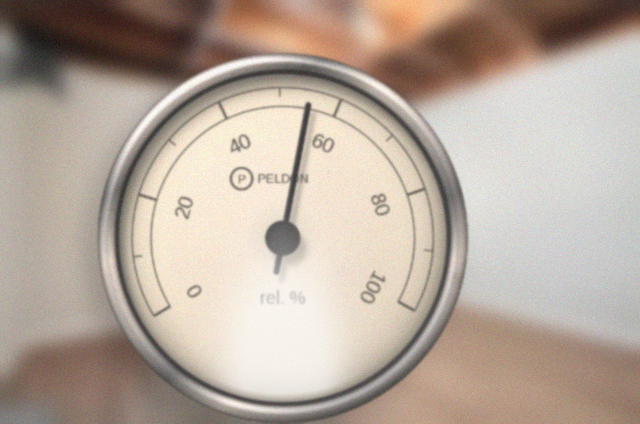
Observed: 55 %
